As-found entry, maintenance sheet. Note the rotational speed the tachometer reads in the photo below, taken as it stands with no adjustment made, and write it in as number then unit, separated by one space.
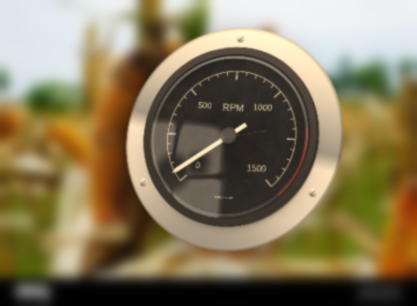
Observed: 50 rpm
